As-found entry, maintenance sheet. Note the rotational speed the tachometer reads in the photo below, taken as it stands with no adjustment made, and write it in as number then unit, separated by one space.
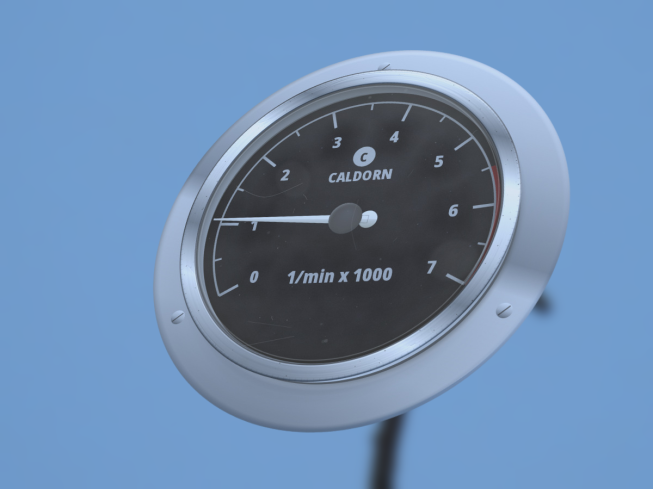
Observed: 1000 rpm
